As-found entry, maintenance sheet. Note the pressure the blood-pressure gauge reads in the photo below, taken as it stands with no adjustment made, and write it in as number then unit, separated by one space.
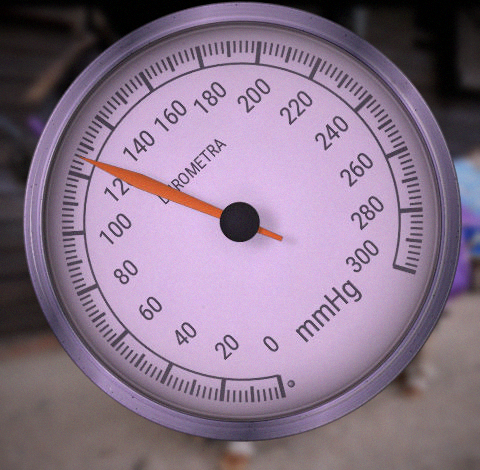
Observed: 126 mmHg
